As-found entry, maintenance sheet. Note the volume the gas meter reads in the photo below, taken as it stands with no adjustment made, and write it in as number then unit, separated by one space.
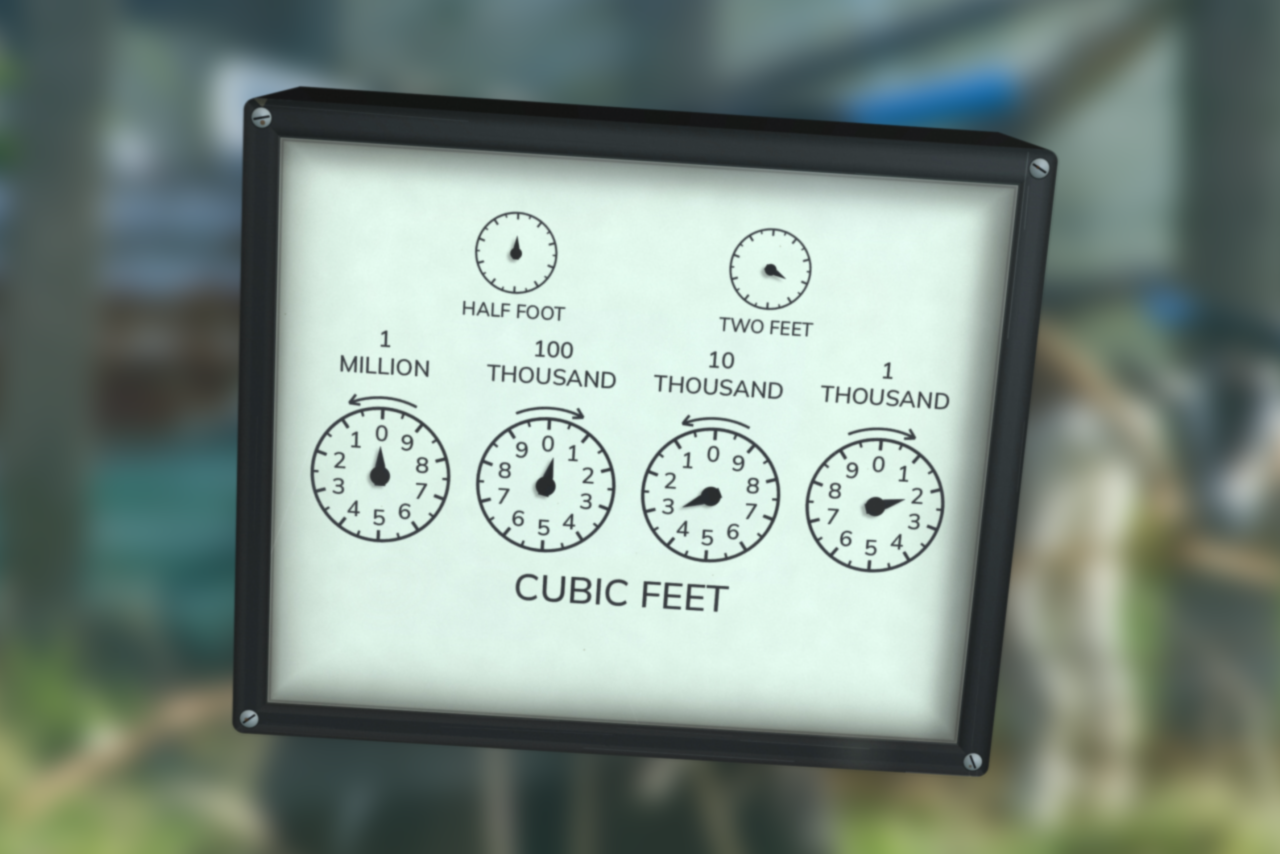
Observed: 3200 ft³
